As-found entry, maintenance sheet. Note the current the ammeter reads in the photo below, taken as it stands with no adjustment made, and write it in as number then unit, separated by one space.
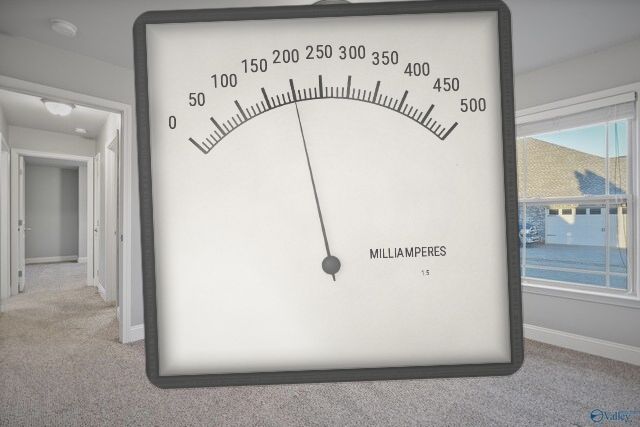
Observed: 200 mA
